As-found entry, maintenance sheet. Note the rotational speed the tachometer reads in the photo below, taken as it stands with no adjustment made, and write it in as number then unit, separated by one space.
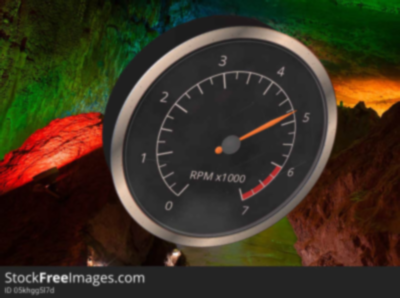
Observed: 4750 rpm
